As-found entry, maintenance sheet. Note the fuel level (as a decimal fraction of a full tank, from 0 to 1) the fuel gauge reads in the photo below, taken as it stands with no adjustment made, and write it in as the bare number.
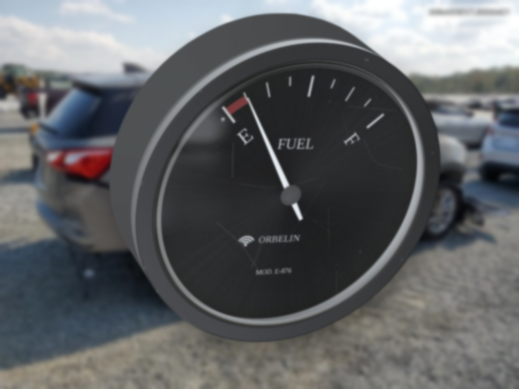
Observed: 0.125
